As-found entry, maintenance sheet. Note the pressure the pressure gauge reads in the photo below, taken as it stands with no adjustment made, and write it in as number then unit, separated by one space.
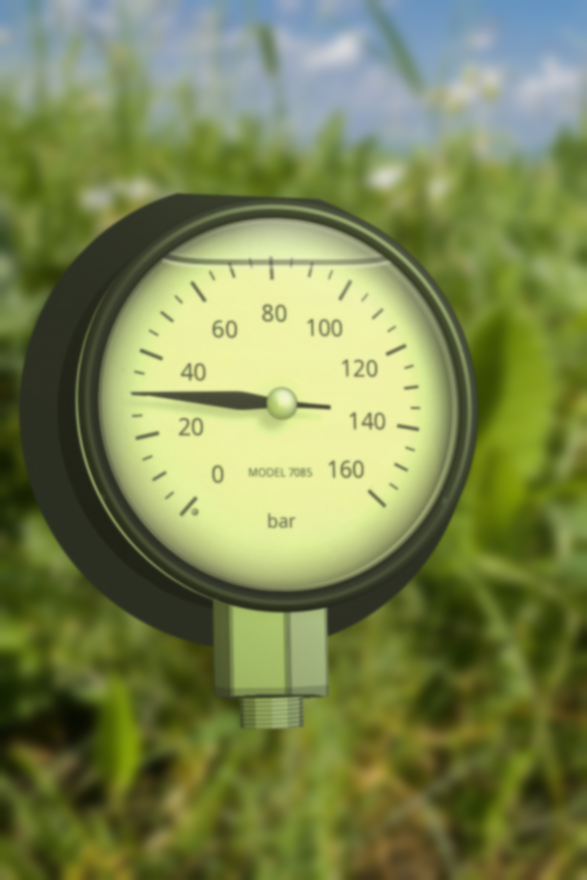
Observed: 30 bar
